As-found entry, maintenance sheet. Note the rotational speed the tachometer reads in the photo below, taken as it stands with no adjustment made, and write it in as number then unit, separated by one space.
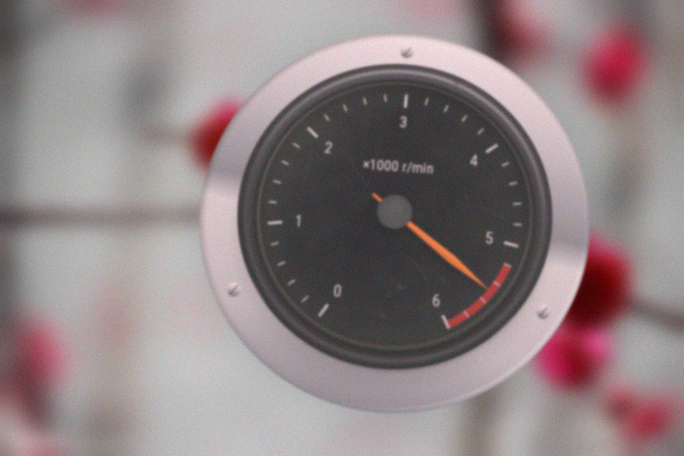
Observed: 5500 rpm
